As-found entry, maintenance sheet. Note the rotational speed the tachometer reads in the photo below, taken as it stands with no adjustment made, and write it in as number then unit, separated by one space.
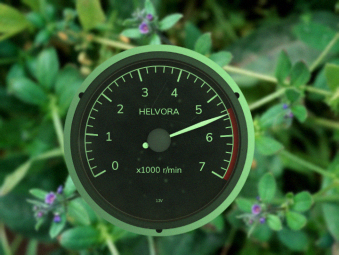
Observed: 5500 rpm
